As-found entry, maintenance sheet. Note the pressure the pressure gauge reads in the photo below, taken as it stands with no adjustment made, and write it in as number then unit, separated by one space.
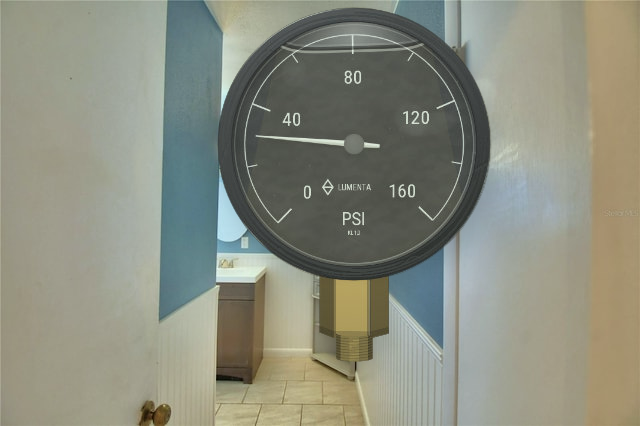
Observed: 30 psi
